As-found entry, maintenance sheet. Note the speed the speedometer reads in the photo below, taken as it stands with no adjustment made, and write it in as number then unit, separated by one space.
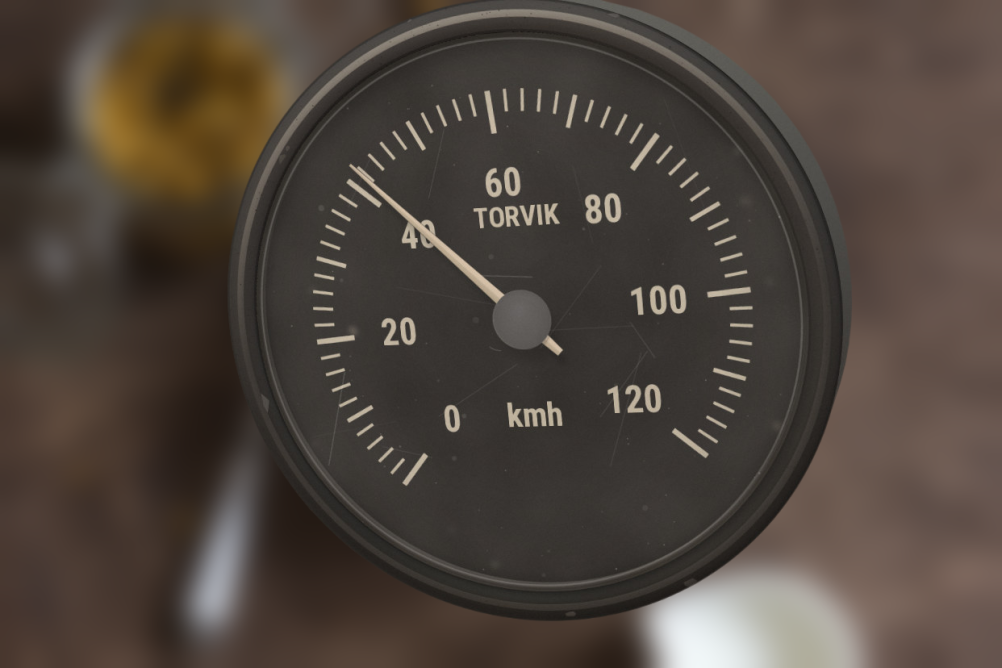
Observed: 42 km/h
